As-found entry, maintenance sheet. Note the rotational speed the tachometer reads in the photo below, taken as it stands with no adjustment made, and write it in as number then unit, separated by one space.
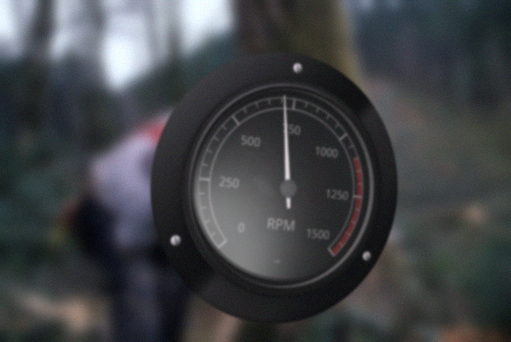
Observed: 700 rpm
